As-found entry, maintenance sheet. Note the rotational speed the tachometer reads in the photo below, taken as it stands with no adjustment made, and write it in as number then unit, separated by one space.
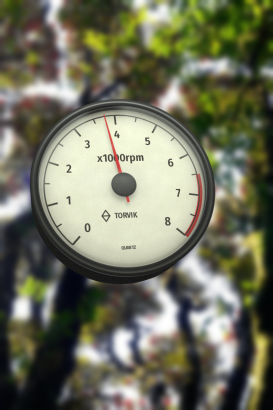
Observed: 3750 rpm
